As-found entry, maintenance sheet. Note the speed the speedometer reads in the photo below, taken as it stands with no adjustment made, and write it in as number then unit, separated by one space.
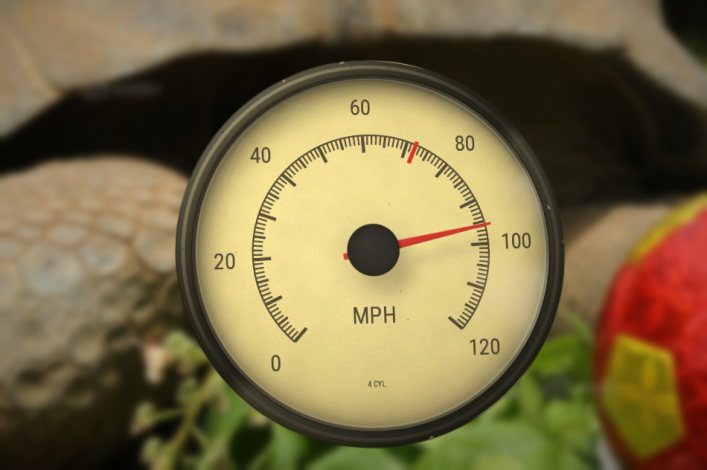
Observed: 96 mph
